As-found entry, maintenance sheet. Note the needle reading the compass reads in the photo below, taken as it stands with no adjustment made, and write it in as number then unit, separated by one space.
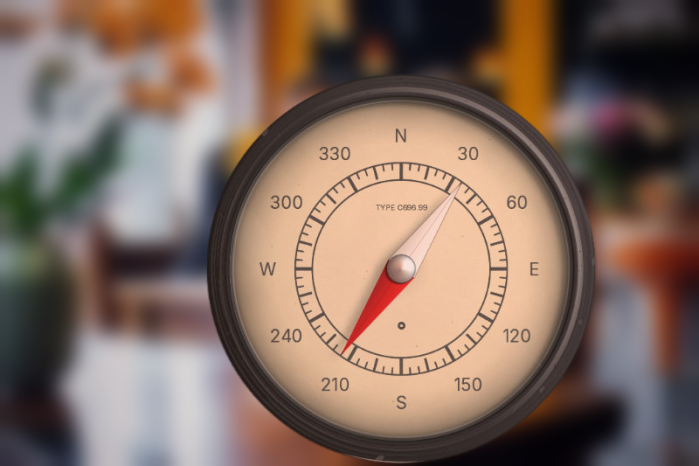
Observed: 215 °
